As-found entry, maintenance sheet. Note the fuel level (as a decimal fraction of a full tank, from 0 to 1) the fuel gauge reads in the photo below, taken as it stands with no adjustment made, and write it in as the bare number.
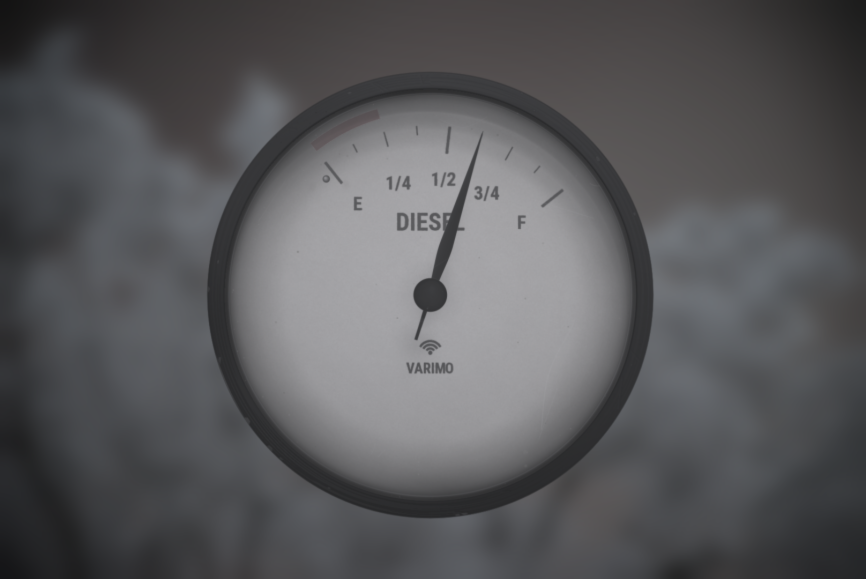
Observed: 0.625
